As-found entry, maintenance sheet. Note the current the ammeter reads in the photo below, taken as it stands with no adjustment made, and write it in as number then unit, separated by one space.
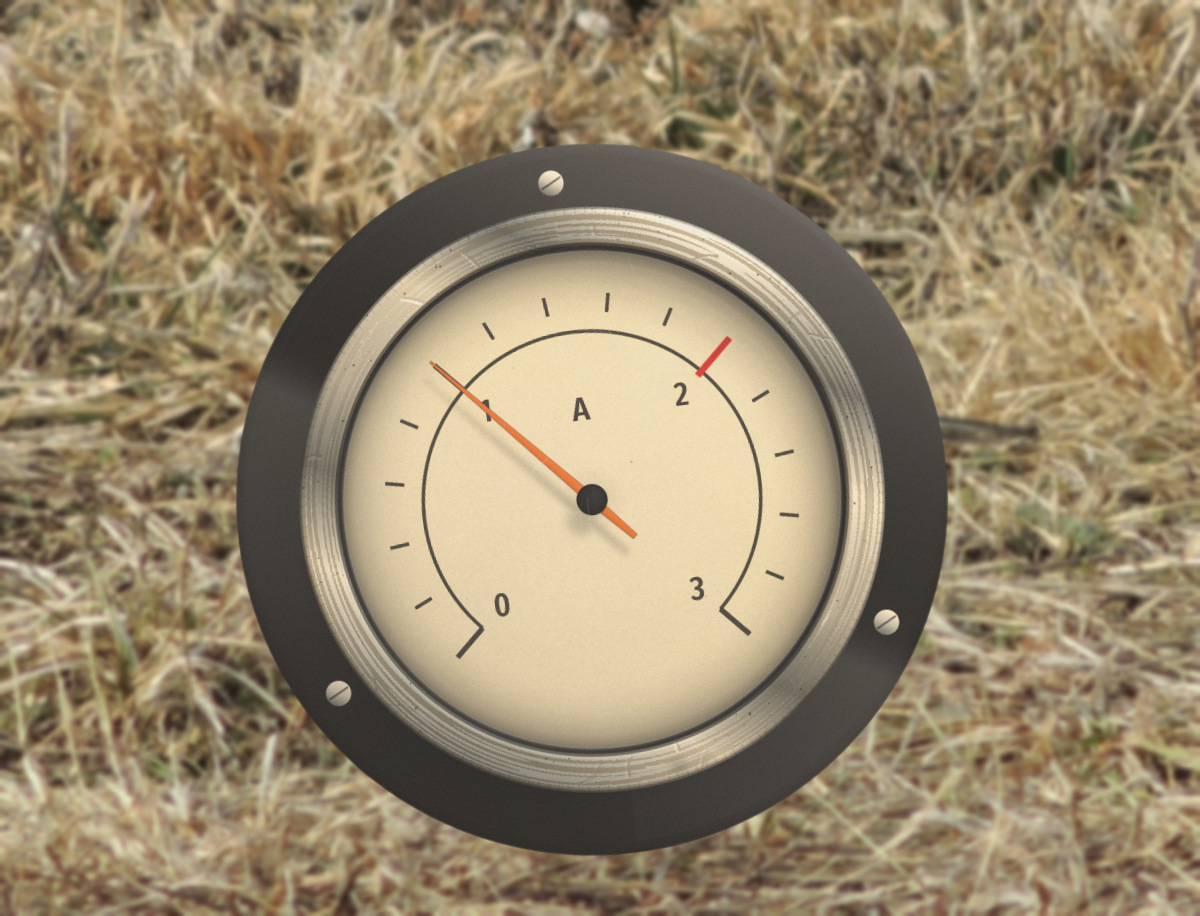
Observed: 1 A
